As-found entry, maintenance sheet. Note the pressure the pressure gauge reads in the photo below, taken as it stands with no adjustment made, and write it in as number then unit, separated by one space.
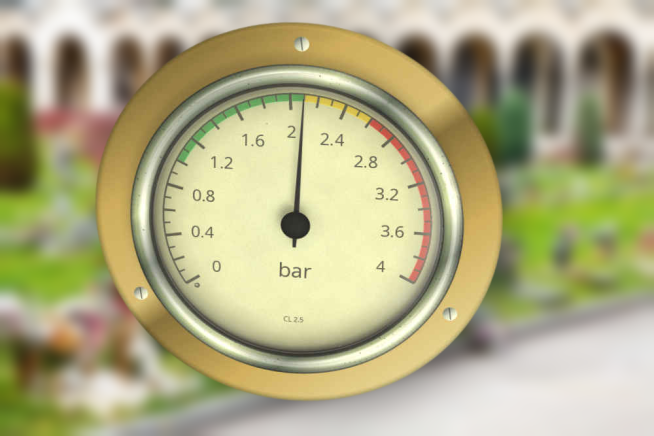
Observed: 2.1 bar
